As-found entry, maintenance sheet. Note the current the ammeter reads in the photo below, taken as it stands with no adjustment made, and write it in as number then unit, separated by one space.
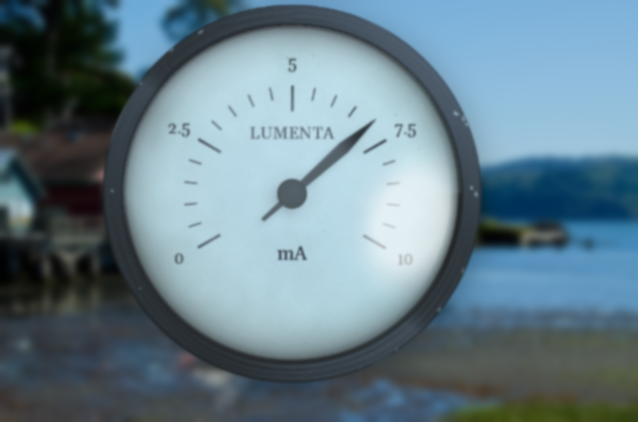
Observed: 7 mA
